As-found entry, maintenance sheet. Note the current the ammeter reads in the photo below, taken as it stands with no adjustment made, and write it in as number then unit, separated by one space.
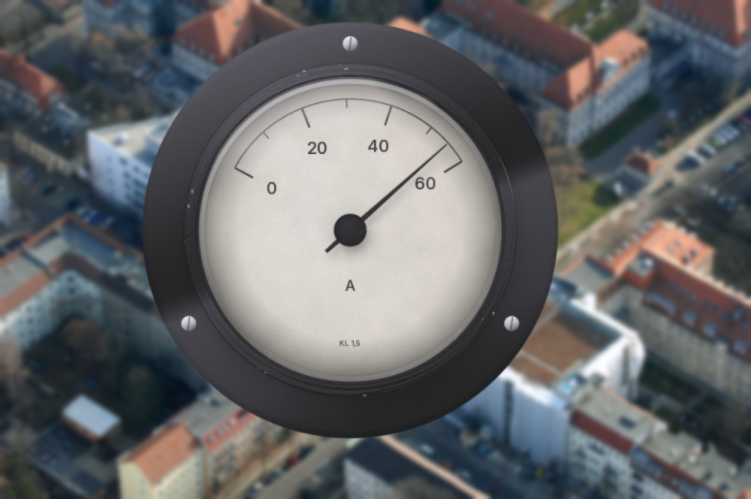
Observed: 55 A
